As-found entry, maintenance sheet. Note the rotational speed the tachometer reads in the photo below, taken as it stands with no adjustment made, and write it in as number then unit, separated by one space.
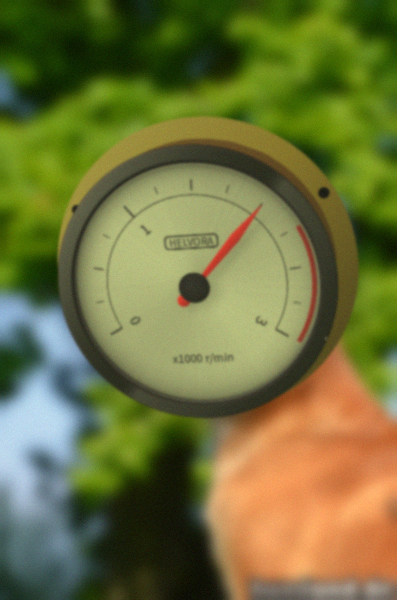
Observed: 2000 rpm
